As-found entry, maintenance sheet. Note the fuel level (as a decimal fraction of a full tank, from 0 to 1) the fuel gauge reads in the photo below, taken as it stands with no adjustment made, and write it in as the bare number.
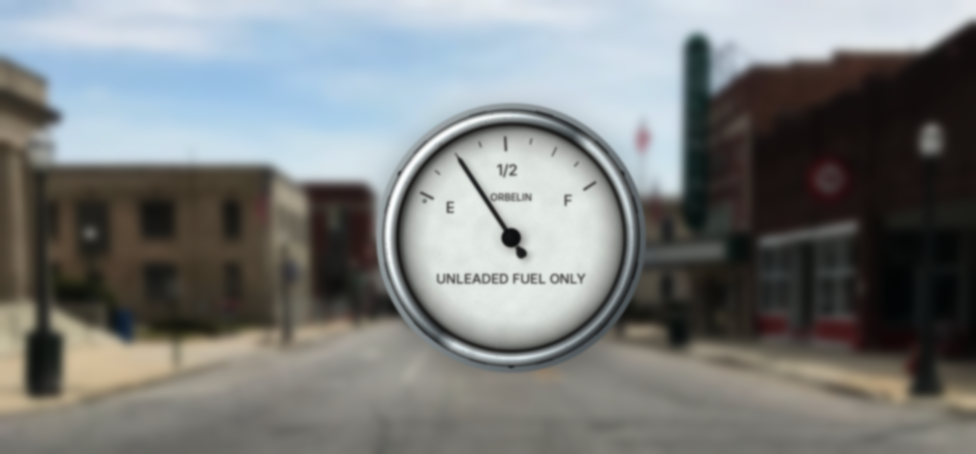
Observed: 0.25
